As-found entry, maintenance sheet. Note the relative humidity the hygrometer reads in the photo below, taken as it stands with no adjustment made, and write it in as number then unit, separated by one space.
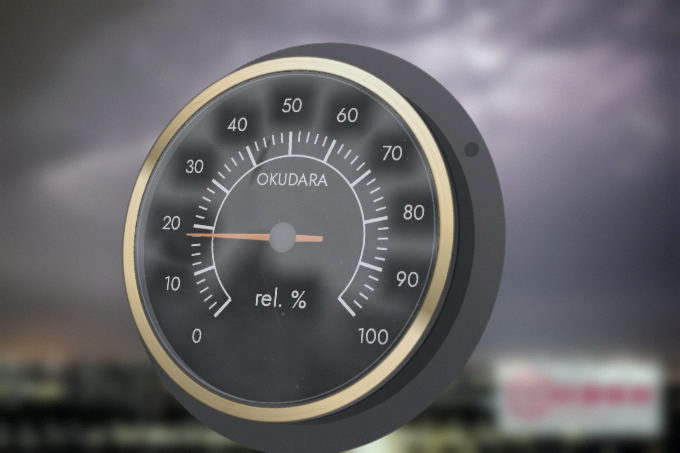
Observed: 18 %
